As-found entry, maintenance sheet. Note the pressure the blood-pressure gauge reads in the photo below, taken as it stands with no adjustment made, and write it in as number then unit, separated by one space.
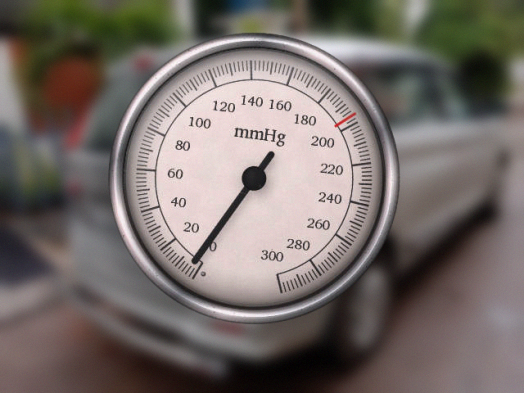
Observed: 4 mmHg
